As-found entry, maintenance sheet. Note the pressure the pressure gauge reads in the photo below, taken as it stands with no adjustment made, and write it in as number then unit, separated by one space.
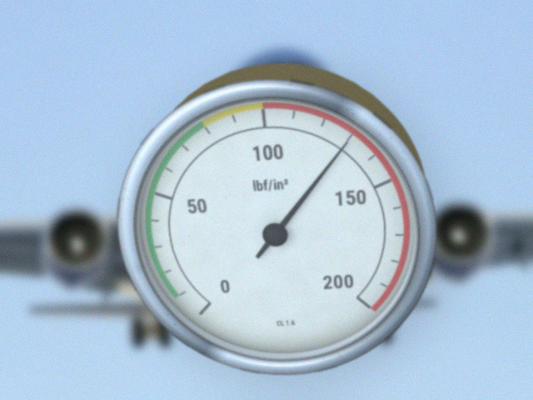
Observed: 130 psi
